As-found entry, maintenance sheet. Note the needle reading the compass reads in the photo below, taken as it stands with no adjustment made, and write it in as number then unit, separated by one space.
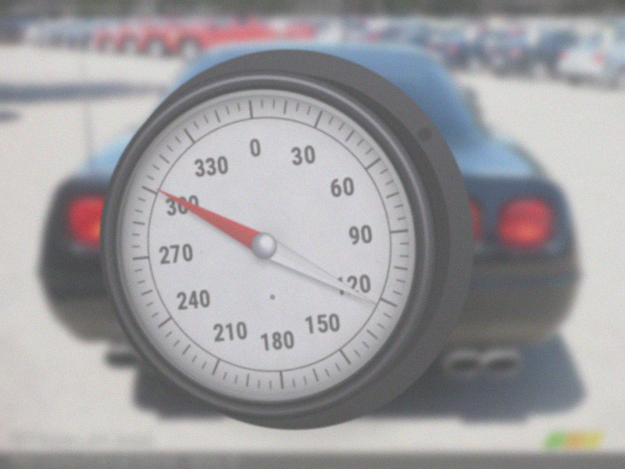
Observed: 302.5 °
